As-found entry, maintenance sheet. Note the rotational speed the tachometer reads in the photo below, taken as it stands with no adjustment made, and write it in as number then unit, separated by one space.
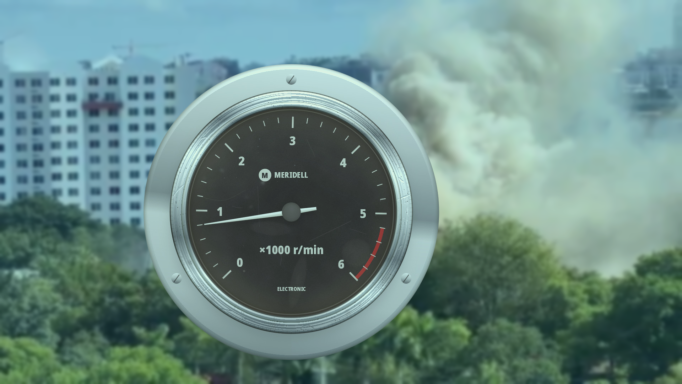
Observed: 800 rpm
